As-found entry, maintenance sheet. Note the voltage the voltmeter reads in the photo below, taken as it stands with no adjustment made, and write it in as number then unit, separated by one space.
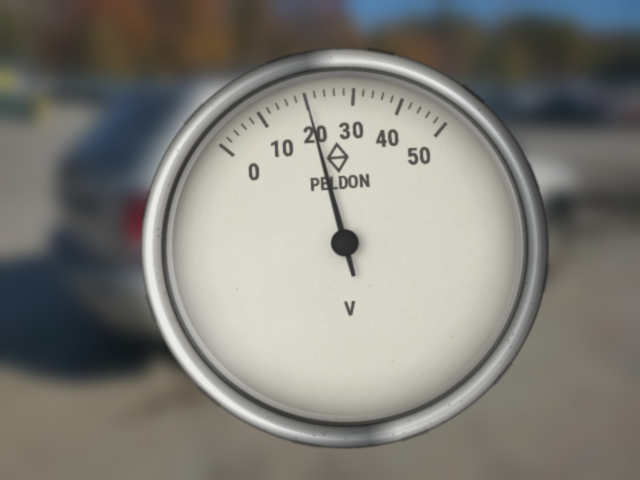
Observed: 20 V
